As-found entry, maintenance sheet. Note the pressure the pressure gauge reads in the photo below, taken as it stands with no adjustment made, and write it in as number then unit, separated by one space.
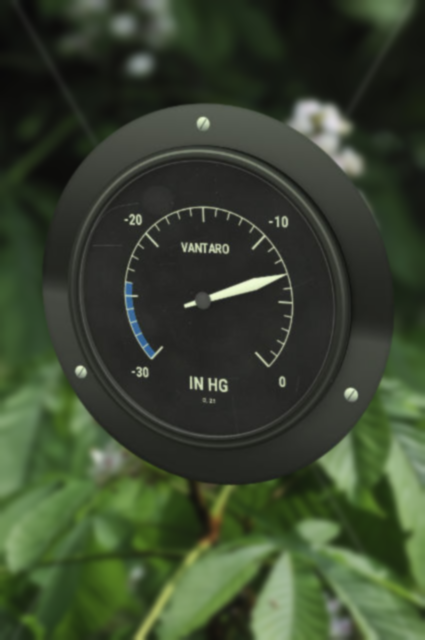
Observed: -7 inHg
